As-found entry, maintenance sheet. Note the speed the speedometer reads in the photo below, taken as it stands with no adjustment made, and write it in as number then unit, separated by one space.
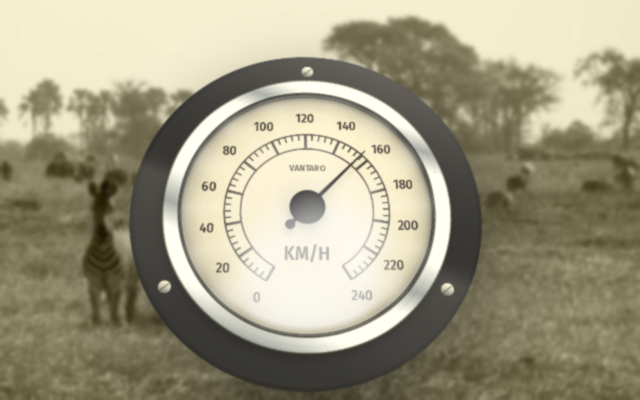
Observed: 156 km/h
